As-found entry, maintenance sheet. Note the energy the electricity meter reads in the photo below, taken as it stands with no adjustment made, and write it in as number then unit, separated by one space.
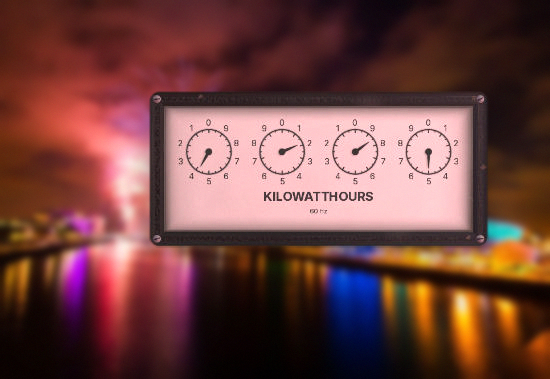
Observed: 4185 kWh
